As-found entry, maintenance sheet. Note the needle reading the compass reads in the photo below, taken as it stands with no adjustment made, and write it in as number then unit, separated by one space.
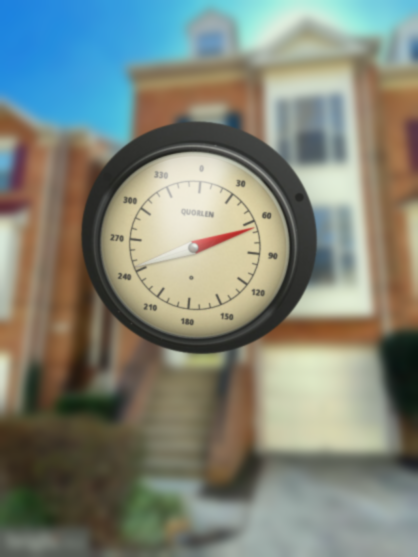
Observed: 65 °
